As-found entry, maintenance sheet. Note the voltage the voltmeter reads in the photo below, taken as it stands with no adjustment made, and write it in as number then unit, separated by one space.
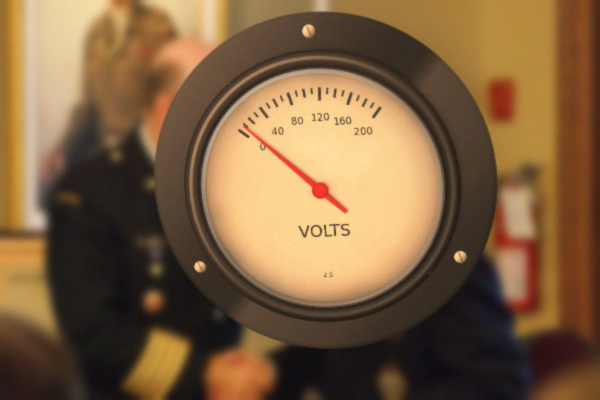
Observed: 10 V
